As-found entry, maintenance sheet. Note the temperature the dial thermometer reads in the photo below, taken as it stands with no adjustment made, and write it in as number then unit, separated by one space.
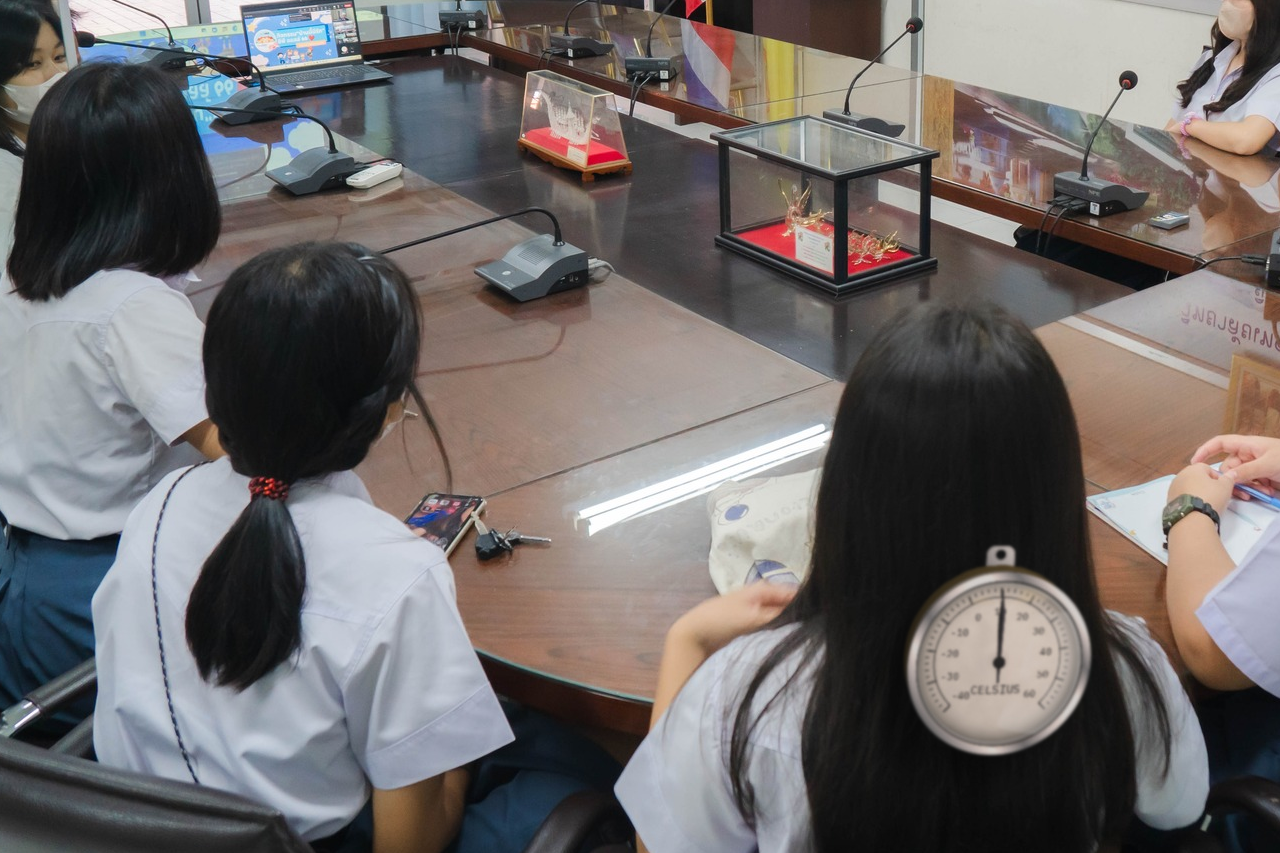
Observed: 10 °C
